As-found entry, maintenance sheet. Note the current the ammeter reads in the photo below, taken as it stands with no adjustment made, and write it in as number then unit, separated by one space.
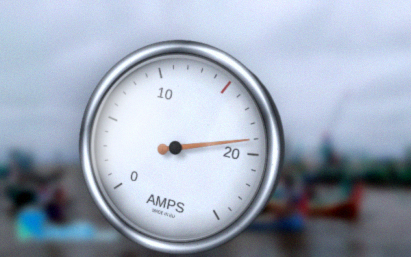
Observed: 19 A
